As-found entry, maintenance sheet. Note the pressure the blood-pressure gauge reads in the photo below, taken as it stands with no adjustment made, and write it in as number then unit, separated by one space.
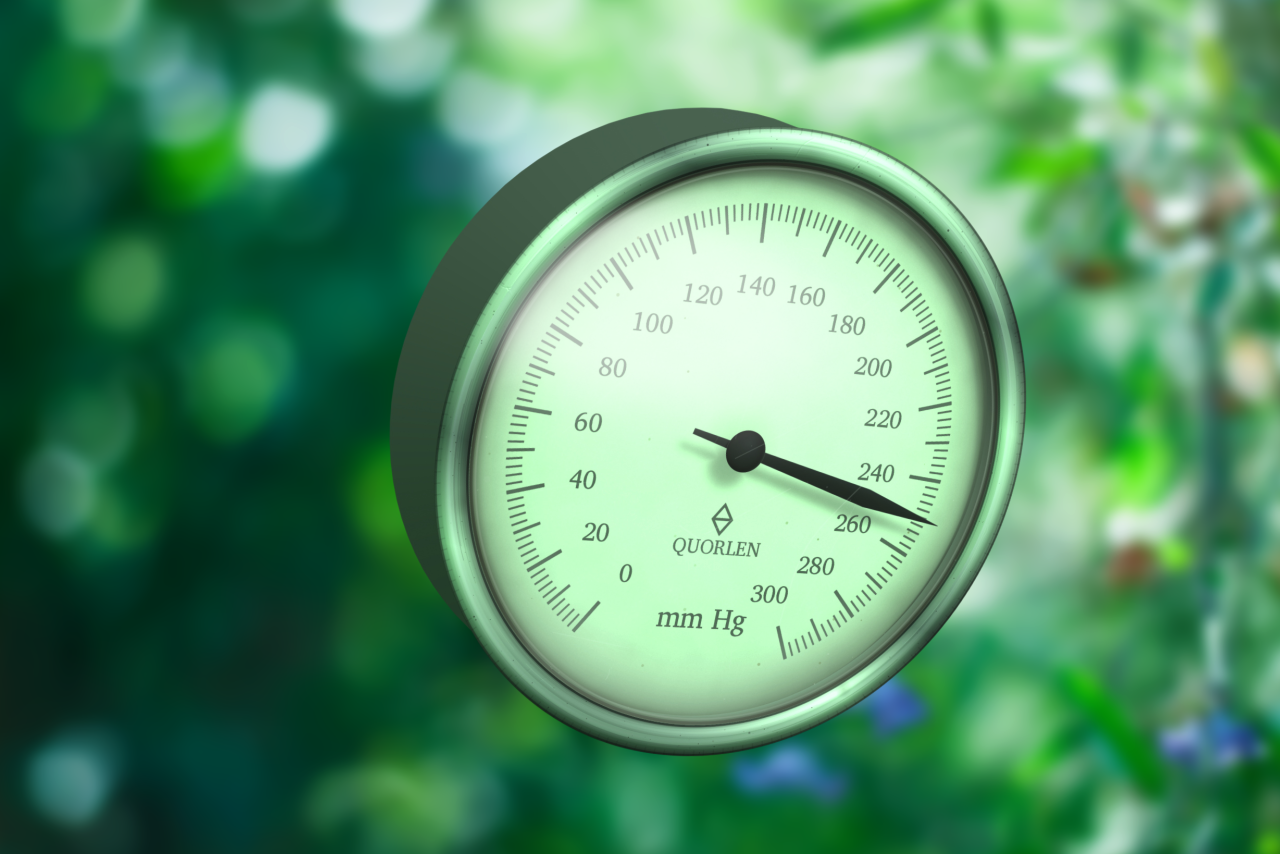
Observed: 250 mmHg
